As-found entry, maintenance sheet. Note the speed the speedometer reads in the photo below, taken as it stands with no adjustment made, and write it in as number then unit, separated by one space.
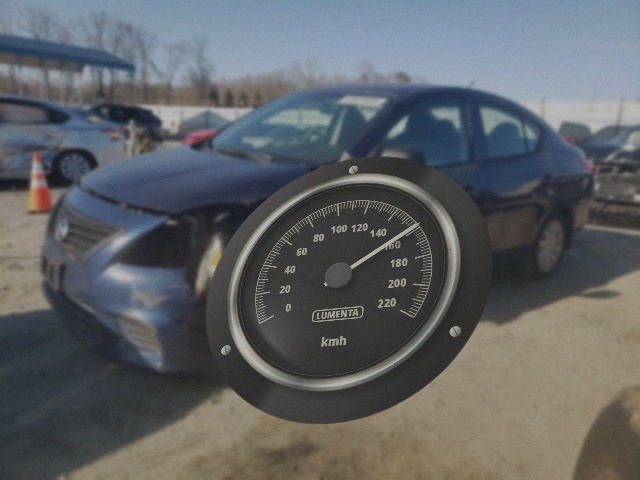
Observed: 160 km/h
